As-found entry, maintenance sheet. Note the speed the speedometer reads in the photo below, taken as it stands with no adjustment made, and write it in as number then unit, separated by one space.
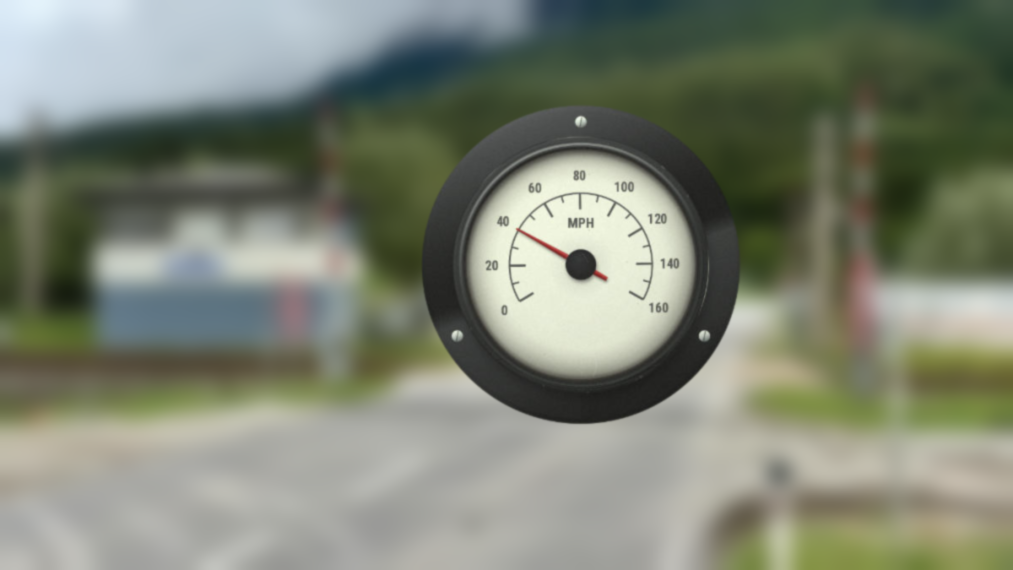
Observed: 40 mph
